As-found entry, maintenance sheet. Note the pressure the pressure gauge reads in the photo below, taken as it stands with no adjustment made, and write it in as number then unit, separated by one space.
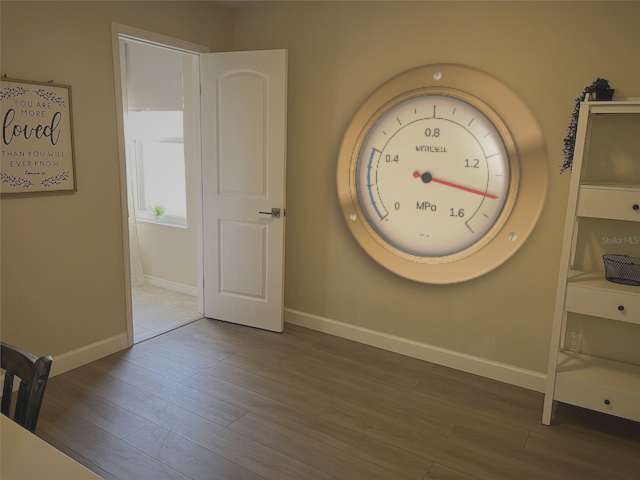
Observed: 1.4 MPa
